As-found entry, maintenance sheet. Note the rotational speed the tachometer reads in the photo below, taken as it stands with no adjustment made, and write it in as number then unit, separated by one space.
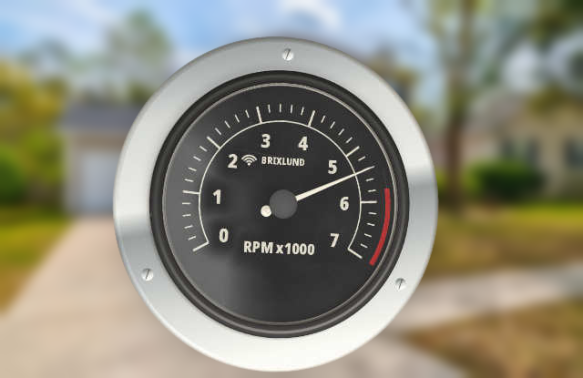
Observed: 5400 rpm
